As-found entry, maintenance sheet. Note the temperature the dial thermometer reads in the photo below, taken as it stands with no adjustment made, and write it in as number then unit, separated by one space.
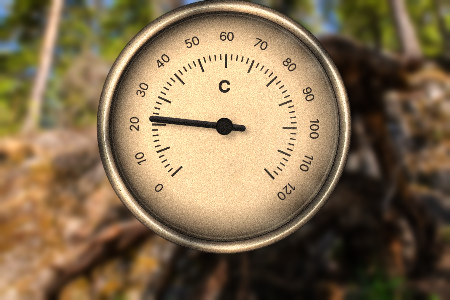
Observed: 22 °C
